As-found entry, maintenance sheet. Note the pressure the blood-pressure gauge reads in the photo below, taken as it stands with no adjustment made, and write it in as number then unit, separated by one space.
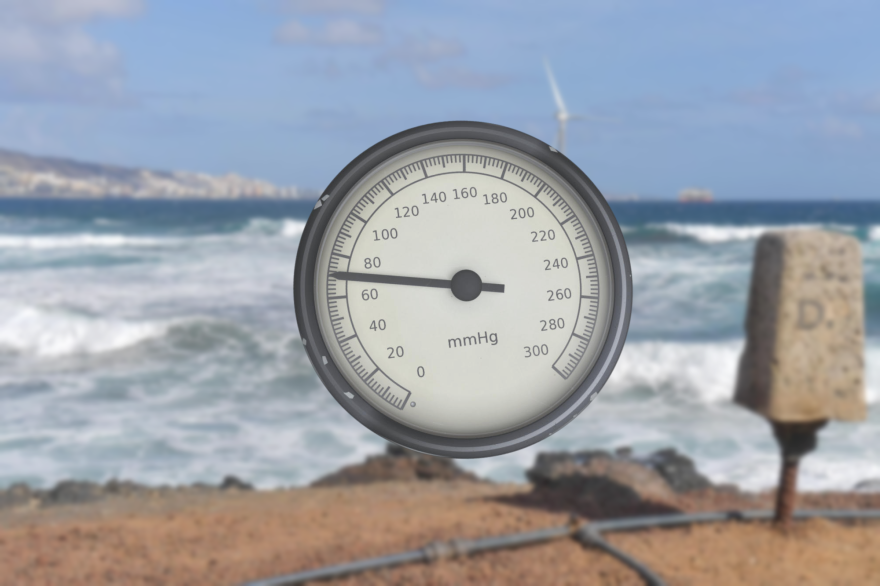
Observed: 70 mmHg
